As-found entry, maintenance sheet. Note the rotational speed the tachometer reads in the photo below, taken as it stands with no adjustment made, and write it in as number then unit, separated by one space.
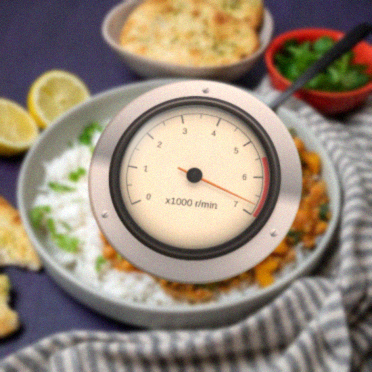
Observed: 6750 rpm
